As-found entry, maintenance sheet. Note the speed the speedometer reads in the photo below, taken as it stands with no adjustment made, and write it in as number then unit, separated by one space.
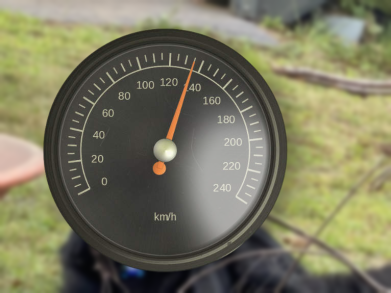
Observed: 135 km/h
